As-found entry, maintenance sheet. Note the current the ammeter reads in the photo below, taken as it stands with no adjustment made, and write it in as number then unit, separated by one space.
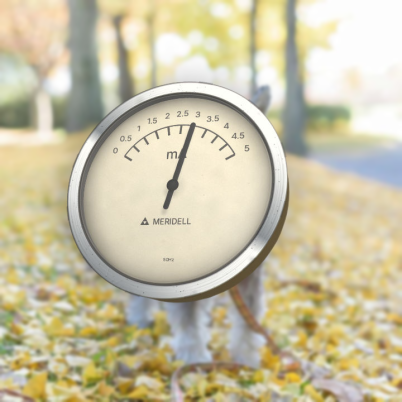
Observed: 3 mA
